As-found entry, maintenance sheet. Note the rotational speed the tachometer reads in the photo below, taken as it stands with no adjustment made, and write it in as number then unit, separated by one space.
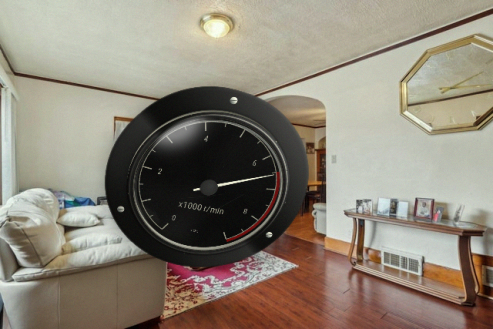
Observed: 6500 rpm
